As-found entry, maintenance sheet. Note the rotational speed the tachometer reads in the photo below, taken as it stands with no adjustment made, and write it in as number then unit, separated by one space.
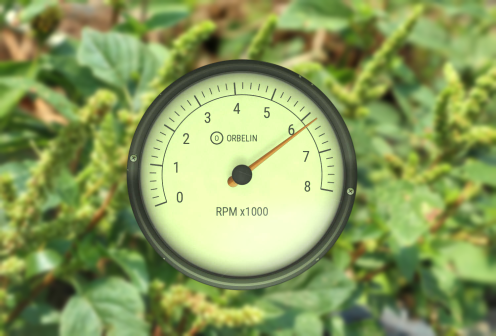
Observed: 6200 rpm
